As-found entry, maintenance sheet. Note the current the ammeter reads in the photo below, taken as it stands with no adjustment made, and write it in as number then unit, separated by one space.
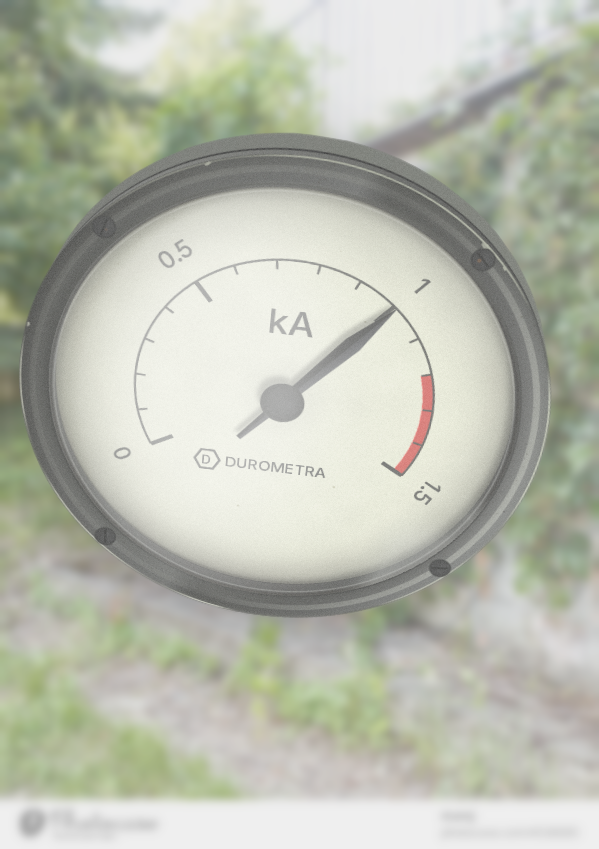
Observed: 1 kA
